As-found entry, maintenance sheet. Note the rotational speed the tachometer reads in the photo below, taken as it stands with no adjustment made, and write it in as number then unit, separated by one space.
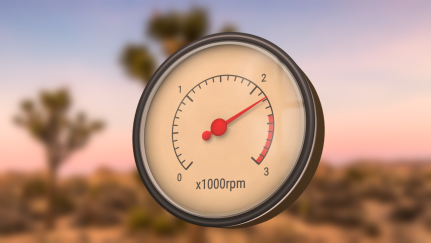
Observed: 2200 rpm
